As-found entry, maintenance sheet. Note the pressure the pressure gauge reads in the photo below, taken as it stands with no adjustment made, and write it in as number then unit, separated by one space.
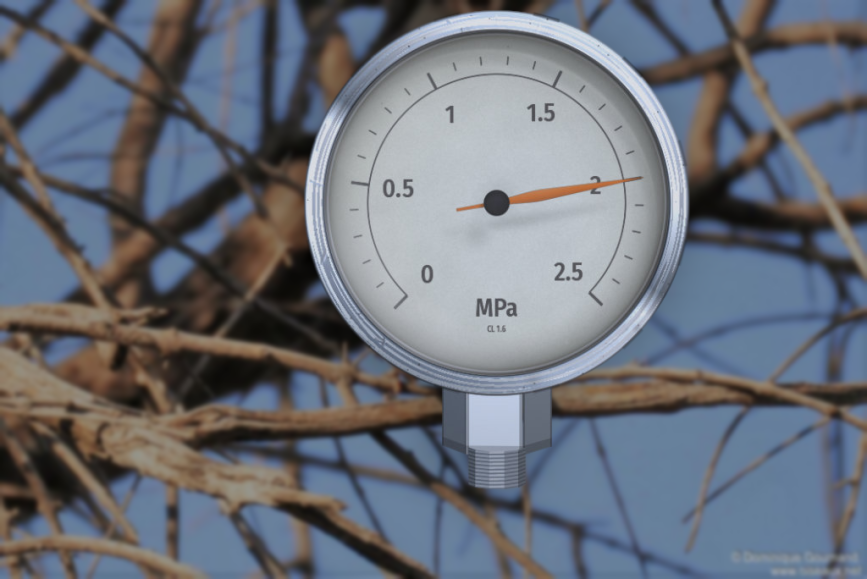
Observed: 2 MPa
